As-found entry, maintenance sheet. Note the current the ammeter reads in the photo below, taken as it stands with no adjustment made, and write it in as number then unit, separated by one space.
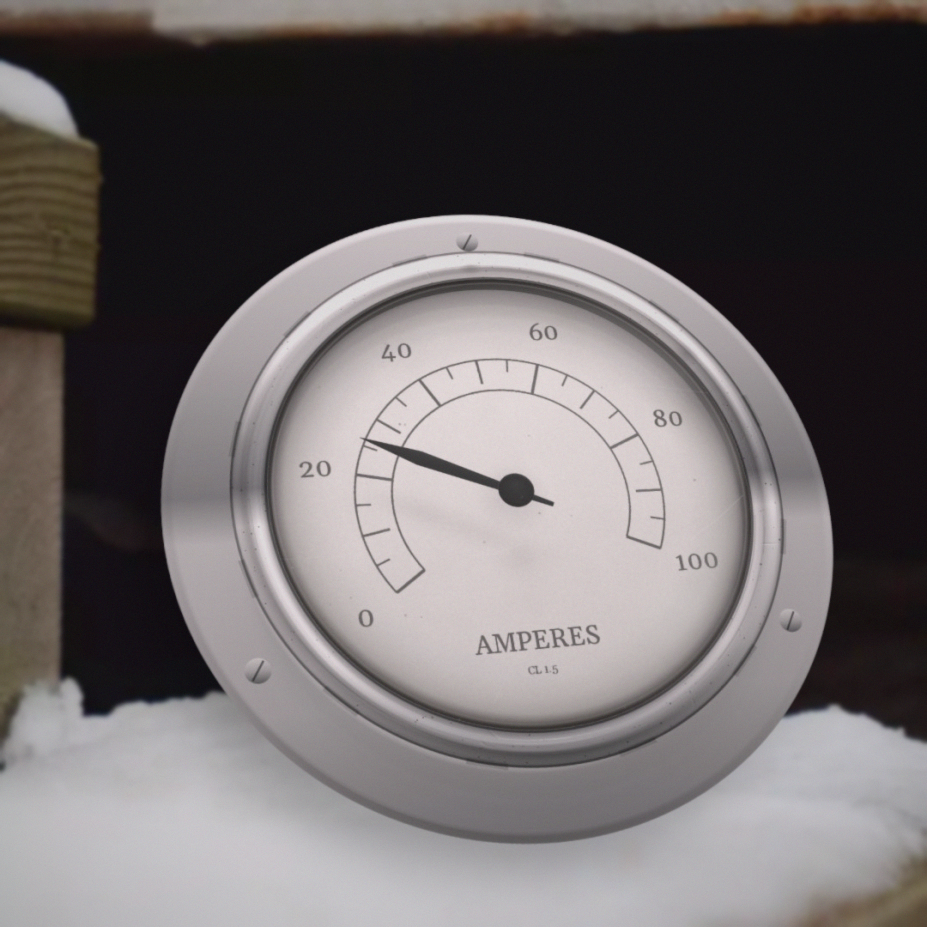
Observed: 25 A
